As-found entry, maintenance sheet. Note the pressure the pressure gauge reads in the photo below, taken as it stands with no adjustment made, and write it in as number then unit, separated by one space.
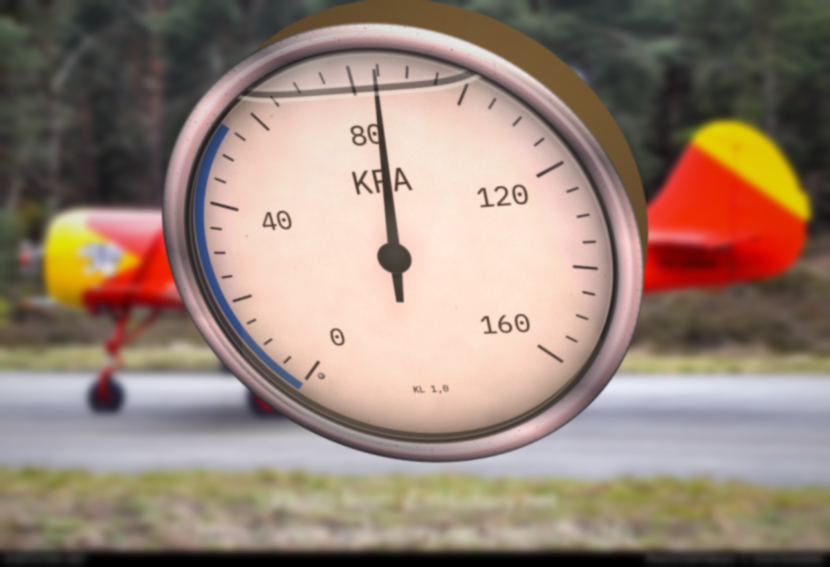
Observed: 85 kPa
